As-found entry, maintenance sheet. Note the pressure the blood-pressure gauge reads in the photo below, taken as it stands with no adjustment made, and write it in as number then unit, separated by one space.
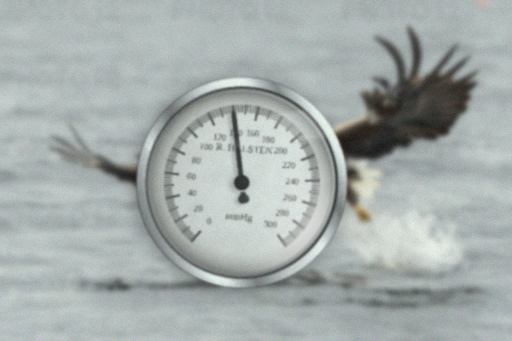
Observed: 140 mmHg
